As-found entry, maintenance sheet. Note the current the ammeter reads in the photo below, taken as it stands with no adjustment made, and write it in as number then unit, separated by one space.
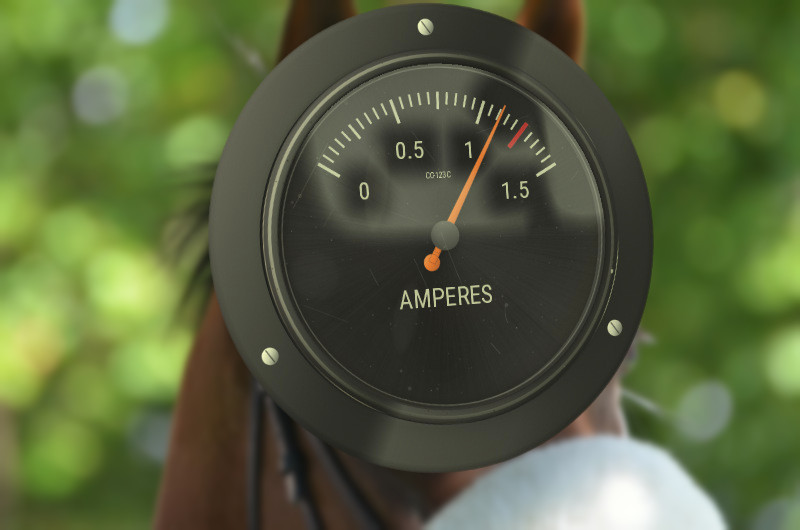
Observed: 1.1 A
